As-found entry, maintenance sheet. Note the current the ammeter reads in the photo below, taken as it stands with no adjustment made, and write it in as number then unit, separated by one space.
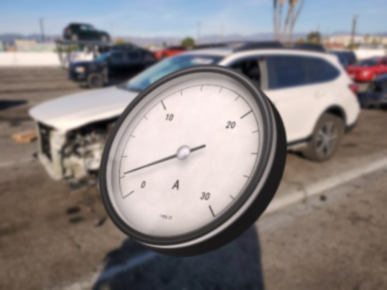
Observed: 2 A
